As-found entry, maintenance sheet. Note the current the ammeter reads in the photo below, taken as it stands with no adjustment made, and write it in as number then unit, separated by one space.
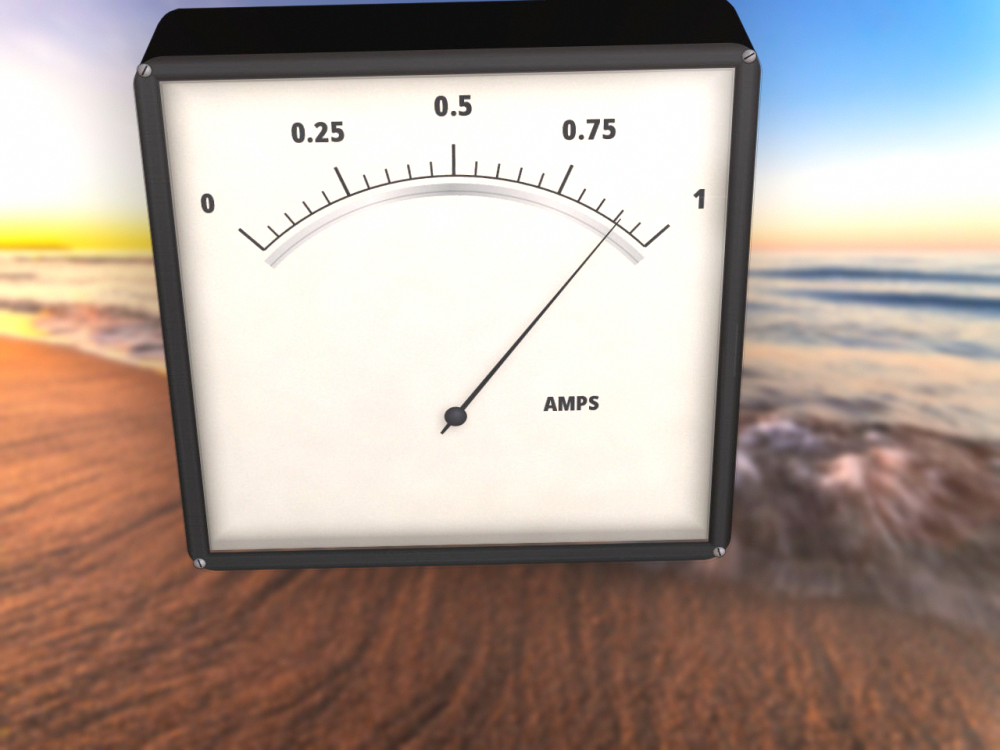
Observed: 0.9 A
